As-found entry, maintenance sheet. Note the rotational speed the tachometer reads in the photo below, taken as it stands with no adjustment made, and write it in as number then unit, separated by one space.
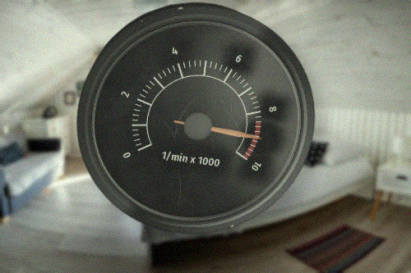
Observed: 9000 rpm
